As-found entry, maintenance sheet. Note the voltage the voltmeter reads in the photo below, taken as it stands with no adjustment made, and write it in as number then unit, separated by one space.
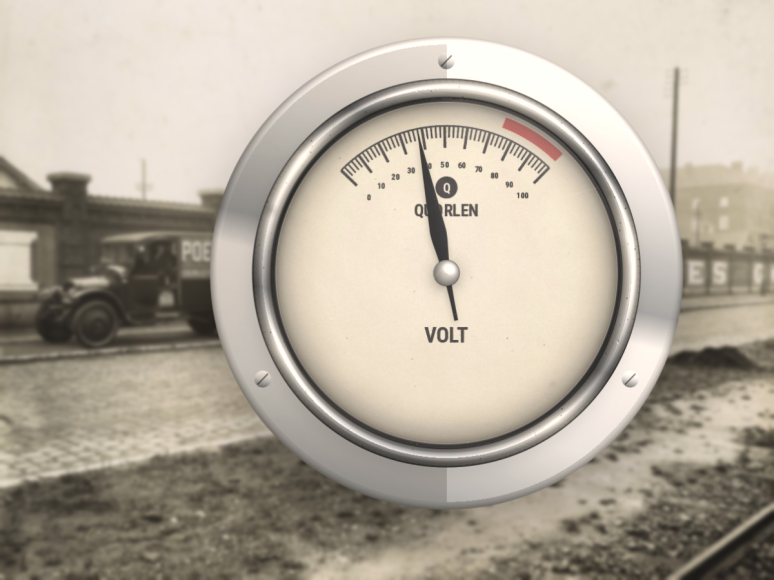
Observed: 38 V
